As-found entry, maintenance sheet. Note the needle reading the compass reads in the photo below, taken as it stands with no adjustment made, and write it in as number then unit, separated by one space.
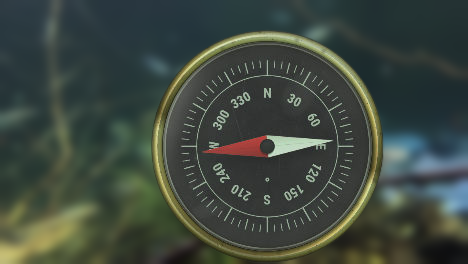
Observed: 265 °
